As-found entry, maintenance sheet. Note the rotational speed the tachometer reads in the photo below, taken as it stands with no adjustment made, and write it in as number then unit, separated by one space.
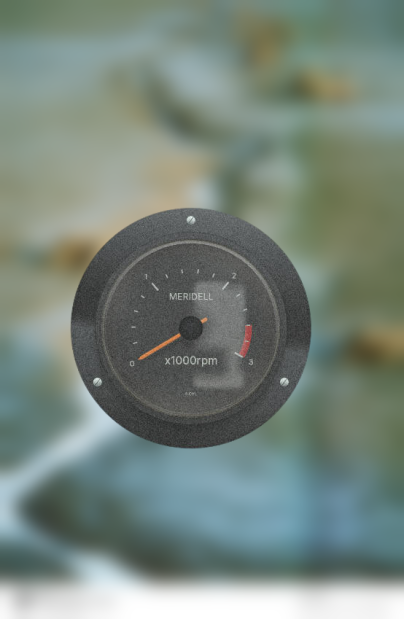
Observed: 0 rpm
